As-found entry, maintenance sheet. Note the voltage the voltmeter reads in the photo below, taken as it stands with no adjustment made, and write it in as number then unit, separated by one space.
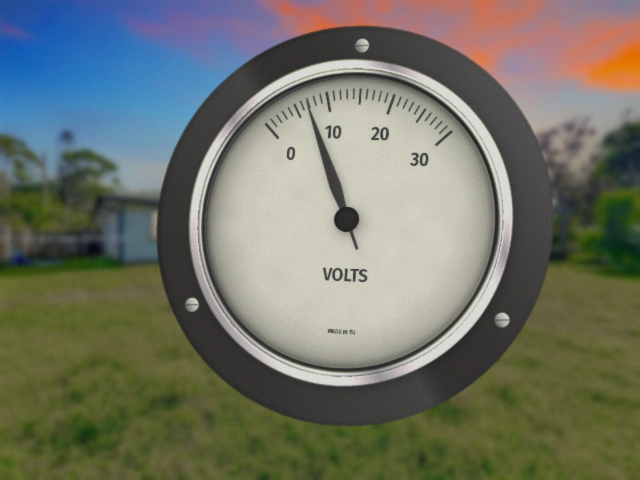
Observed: 7 V
